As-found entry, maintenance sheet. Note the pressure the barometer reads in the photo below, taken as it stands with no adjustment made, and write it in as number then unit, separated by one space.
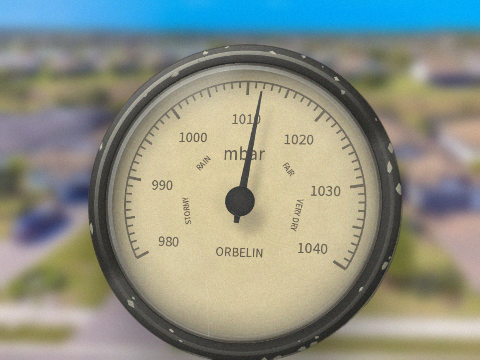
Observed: 1012 mbar
